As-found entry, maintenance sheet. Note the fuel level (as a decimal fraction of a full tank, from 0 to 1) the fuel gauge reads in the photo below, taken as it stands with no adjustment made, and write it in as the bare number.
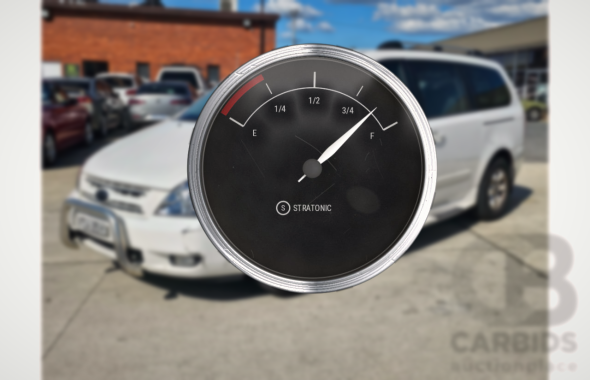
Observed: 0.875
